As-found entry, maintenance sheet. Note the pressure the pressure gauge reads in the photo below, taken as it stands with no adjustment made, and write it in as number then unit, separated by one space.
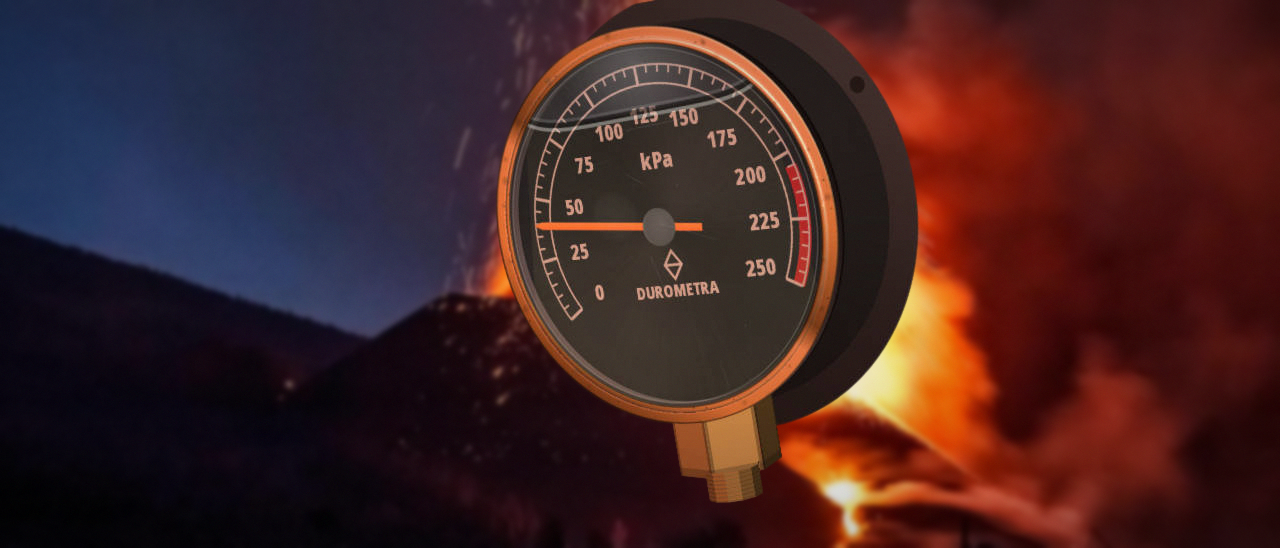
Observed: 40 kPa
